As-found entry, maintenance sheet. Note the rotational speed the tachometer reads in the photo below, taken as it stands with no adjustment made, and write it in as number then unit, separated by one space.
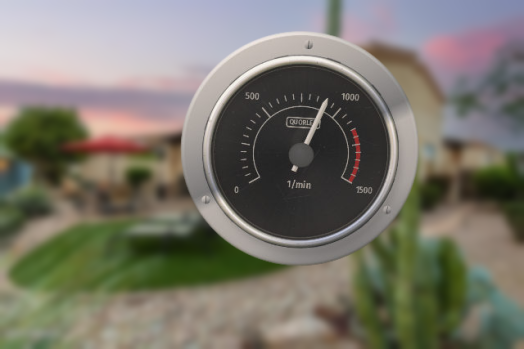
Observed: 900 rpm
